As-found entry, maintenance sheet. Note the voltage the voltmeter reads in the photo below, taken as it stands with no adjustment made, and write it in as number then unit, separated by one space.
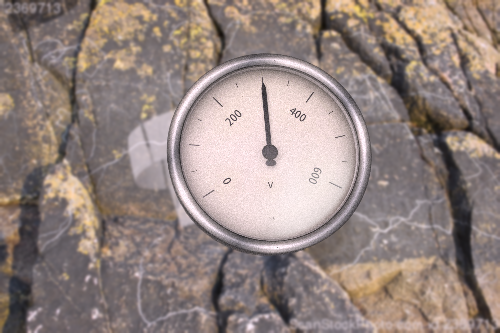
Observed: 300 V
